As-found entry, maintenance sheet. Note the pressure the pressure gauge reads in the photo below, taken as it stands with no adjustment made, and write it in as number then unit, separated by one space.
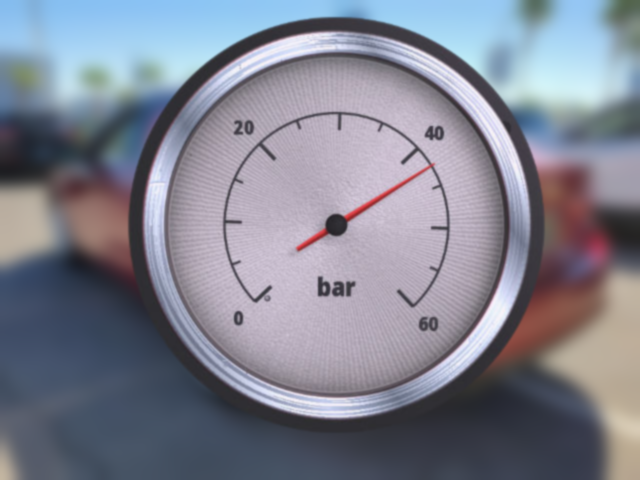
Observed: 42.5 bar
